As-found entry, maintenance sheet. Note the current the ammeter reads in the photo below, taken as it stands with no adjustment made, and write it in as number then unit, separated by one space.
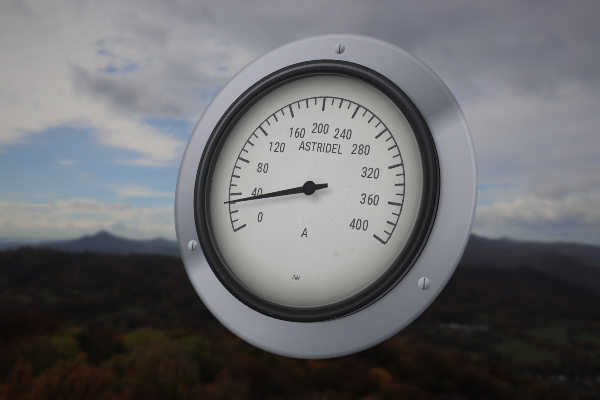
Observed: 30 A
